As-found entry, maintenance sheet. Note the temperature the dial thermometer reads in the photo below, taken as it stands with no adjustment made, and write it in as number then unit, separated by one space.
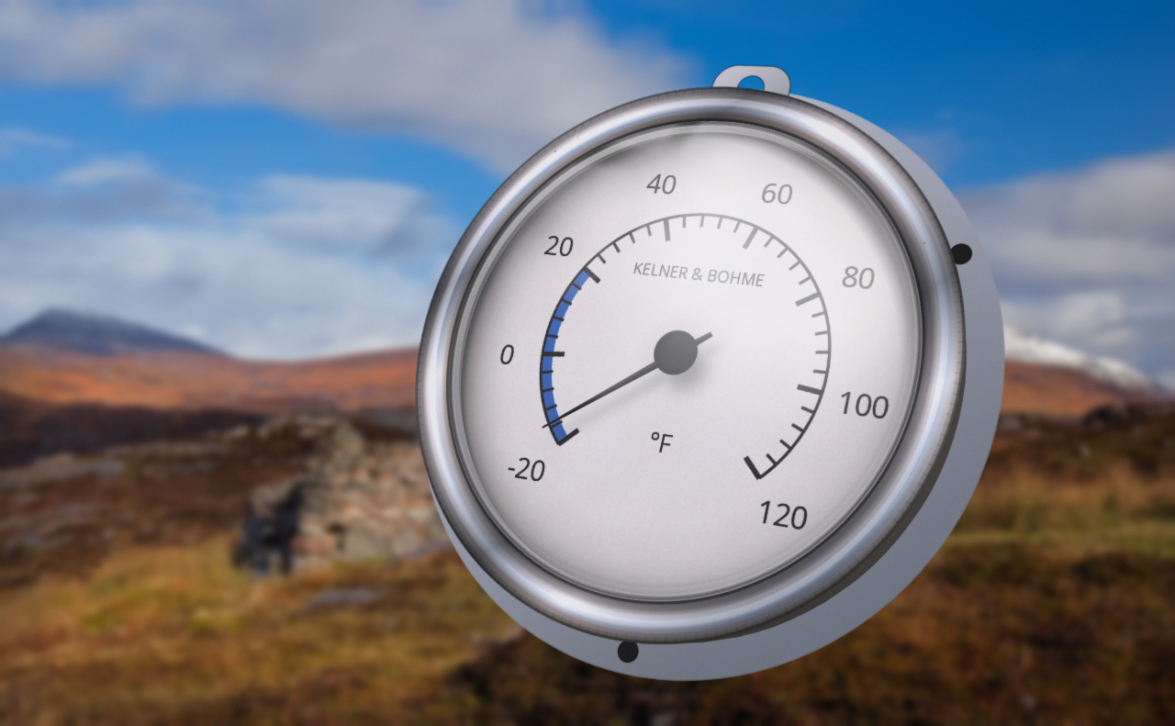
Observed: -16 °F
